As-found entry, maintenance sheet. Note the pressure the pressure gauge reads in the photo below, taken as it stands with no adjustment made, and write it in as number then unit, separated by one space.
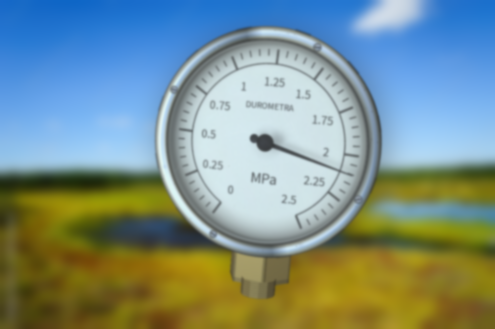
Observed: 2.1 MPa
